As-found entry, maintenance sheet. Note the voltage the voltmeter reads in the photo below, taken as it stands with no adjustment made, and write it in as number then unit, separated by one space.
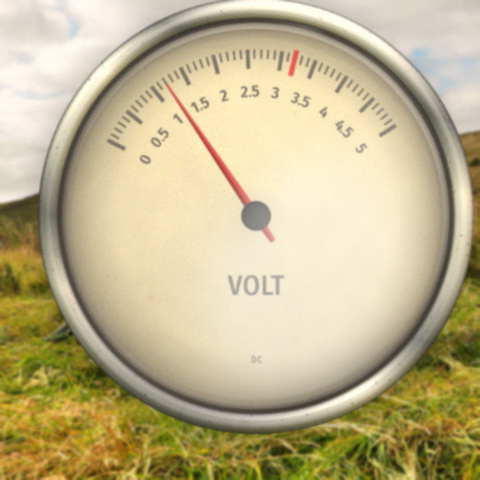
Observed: 1.2 V
